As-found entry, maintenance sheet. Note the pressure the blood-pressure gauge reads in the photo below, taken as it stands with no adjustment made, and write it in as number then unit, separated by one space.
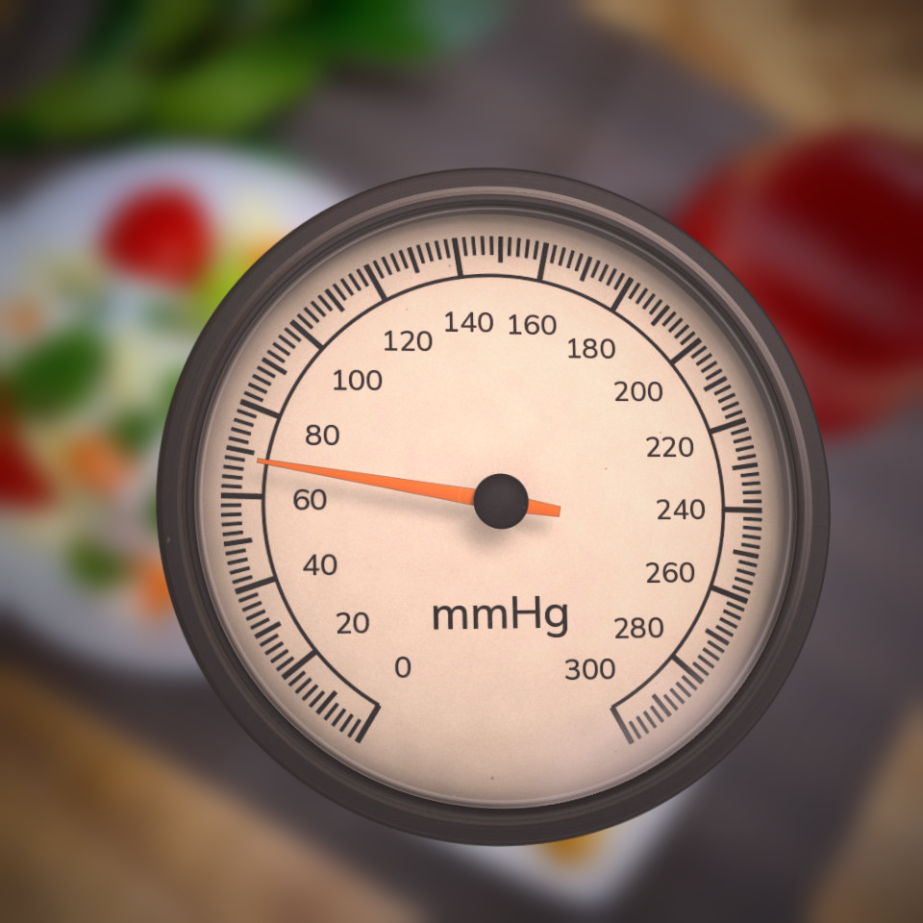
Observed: 68 mmHg
